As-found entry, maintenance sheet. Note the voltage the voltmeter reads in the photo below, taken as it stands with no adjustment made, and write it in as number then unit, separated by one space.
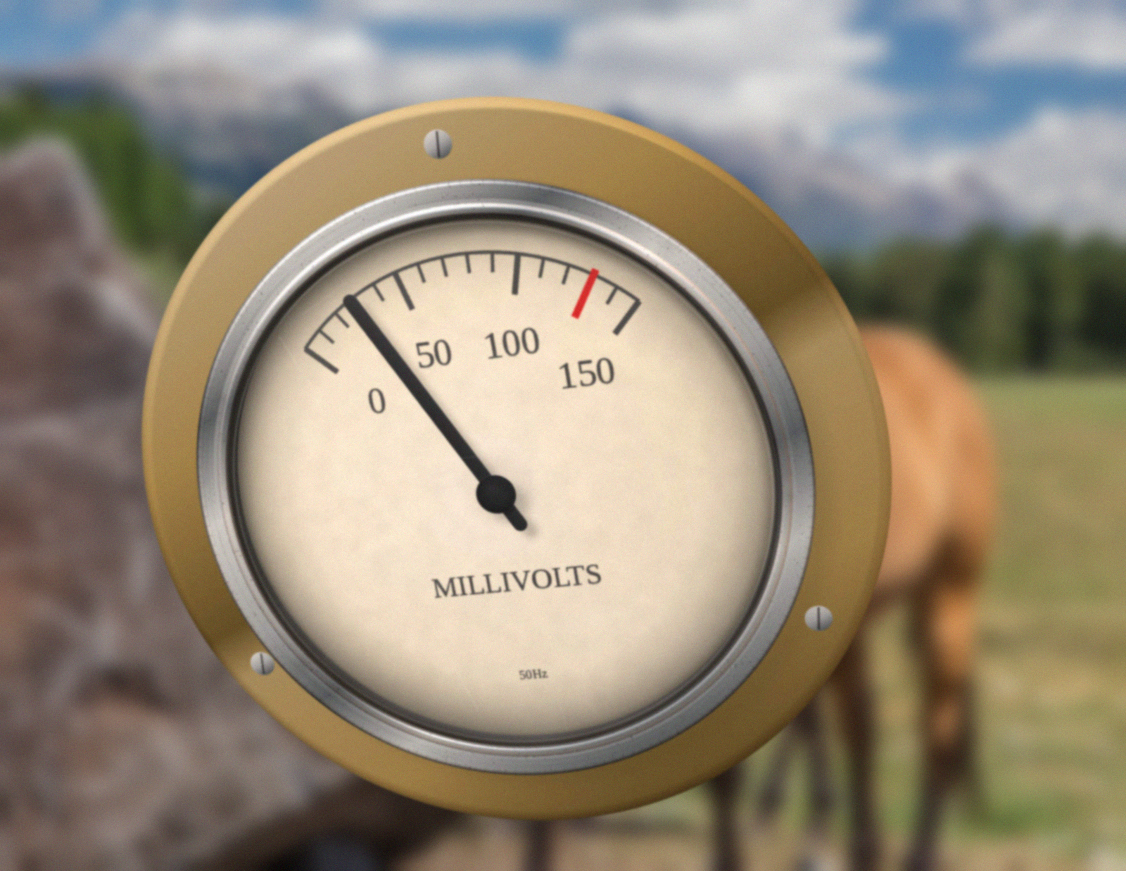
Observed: 30 mV
